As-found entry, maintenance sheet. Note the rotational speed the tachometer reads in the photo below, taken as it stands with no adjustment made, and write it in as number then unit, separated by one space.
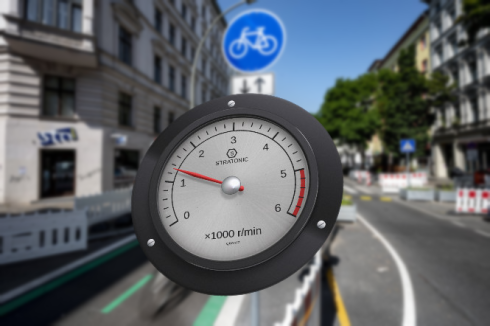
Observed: 1300 rpm
